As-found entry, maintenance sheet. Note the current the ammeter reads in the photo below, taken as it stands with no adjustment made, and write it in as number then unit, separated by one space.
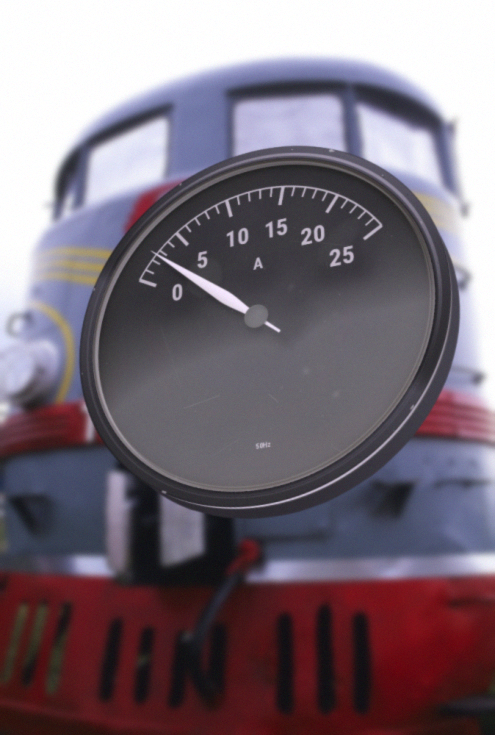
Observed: 2.5 A
